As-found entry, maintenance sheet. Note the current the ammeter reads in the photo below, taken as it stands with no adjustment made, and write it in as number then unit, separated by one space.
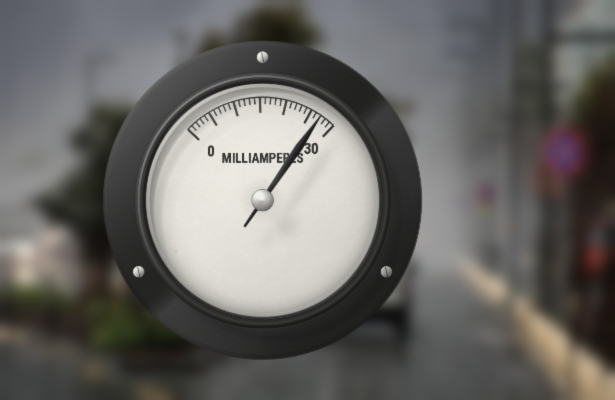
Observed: 27 mA
